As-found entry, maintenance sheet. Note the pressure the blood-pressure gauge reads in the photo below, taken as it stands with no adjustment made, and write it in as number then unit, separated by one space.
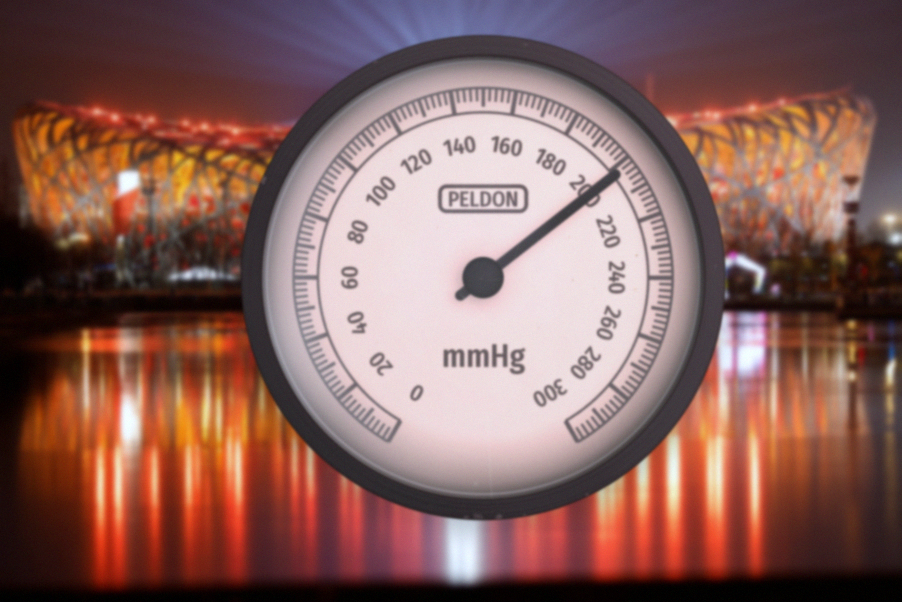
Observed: 202 mmHg
